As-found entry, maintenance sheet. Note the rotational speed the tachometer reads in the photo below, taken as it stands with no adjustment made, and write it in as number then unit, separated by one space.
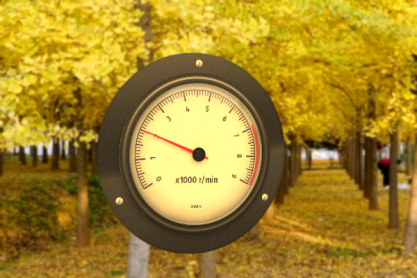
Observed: 2000 rpm
